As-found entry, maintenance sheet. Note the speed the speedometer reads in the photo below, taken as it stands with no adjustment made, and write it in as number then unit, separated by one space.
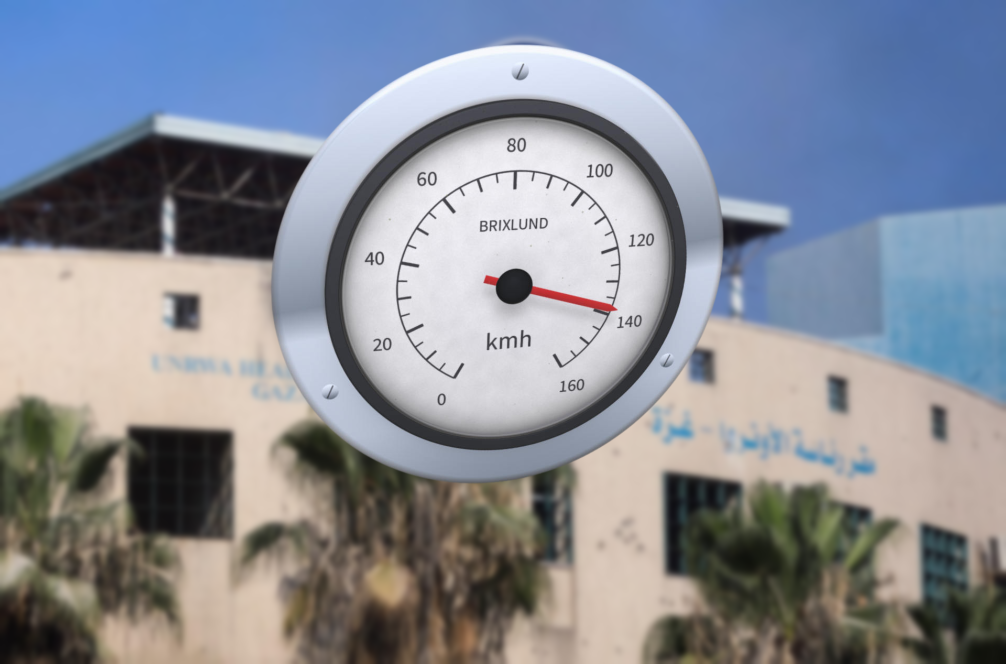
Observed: 137.5 km/h
